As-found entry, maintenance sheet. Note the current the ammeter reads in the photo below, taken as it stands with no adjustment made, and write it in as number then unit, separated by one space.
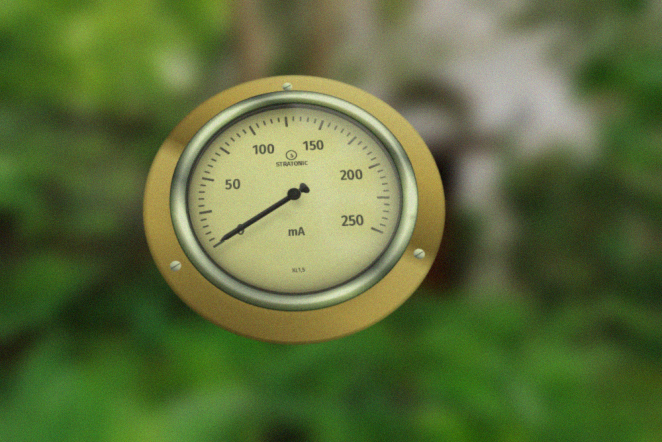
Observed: 0 mA
